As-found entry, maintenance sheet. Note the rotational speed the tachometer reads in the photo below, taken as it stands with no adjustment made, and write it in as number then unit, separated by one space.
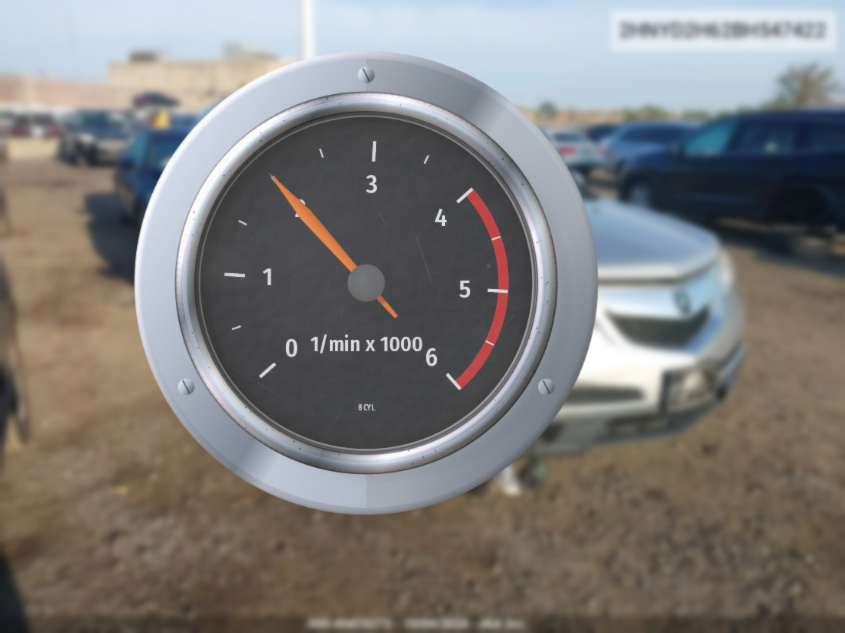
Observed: 2000 rpm
